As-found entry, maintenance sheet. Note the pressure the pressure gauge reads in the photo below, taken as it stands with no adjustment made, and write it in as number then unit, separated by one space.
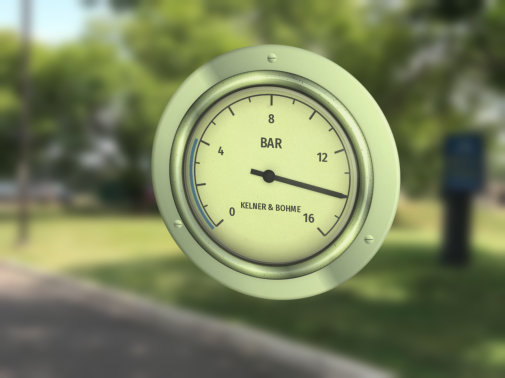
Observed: 14 bar
